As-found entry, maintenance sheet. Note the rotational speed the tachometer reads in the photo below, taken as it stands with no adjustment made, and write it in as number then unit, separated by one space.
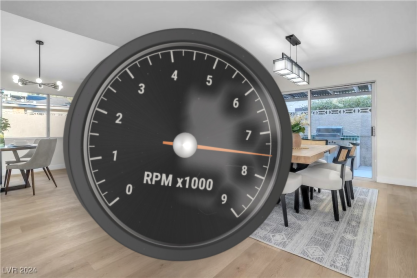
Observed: 7500 rpm
